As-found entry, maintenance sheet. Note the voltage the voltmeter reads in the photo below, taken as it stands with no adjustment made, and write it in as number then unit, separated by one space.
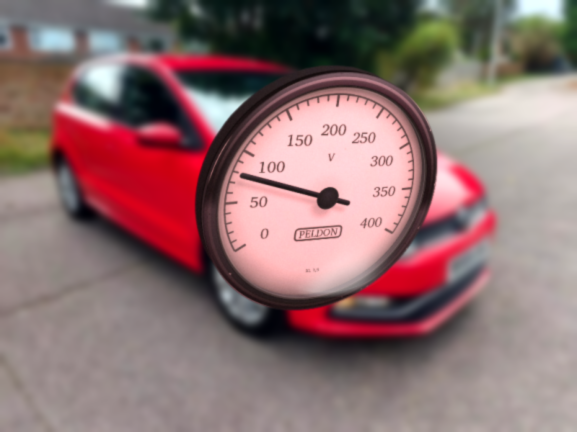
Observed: 80 V
